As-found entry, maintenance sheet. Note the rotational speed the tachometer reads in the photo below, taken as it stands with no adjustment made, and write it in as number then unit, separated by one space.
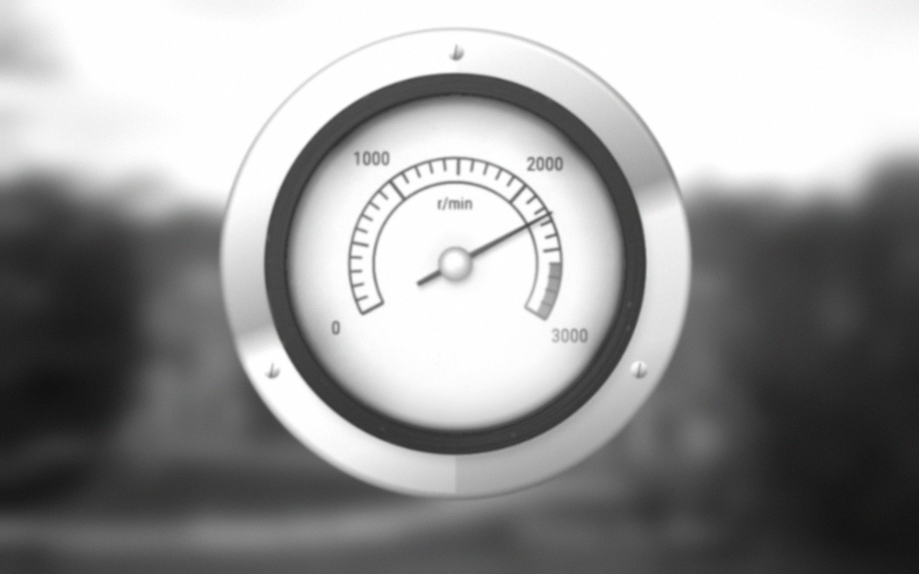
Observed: 2250 rpm
